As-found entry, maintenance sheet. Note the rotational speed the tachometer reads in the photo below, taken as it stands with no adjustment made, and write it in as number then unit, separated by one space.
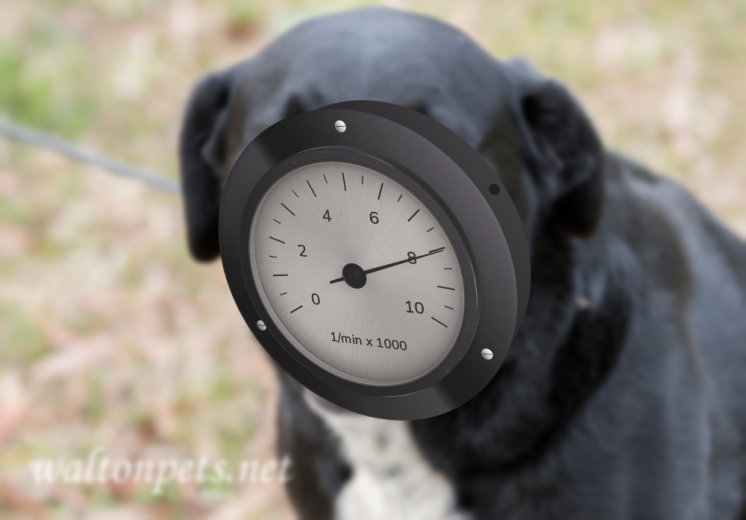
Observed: 8000 rpm
